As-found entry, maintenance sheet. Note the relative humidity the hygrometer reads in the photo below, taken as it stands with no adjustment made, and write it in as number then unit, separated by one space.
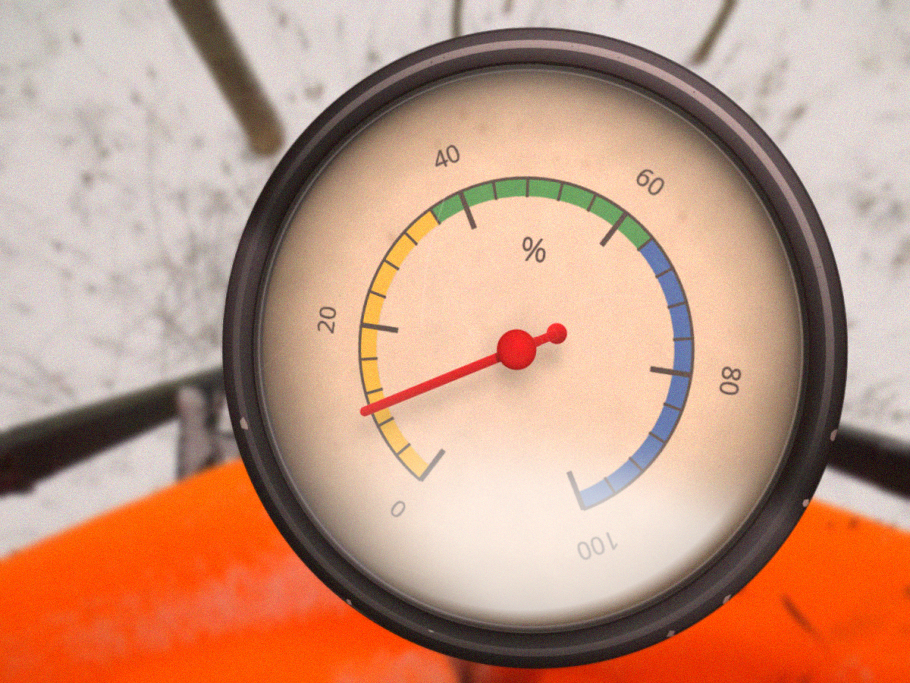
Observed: 10 %
